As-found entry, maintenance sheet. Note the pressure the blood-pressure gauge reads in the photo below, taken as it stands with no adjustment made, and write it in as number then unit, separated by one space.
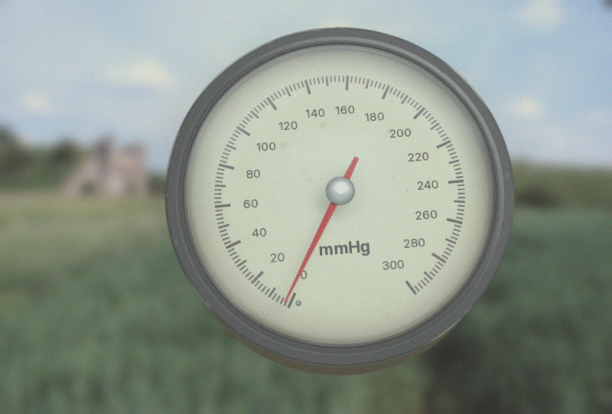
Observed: 2 mmHg
